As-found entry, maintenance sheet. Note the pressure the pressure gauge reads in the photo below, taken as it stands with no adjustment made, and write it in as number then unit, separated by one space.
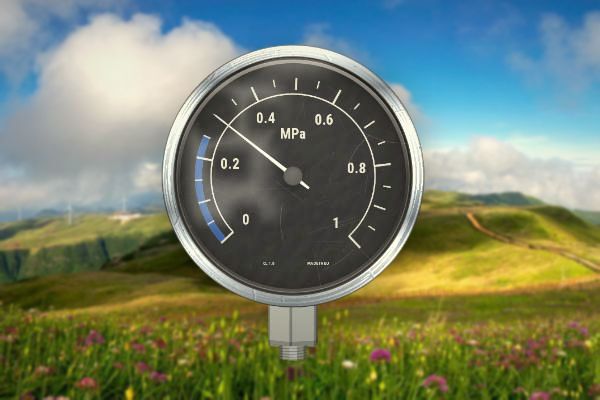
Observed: 0.3 MPa
